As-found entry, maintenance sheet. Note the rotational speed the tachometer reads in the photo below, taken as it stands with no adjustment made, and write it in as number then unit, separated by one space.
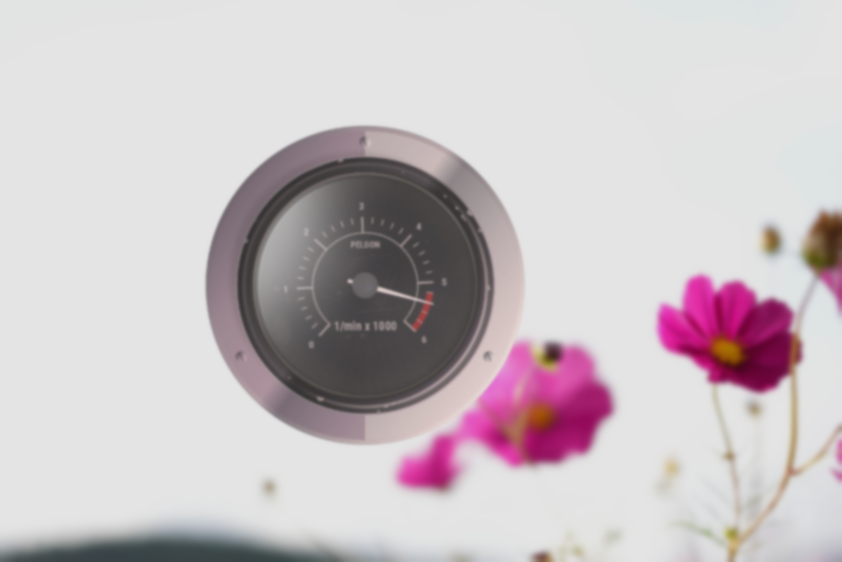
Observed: 5400 rpm
